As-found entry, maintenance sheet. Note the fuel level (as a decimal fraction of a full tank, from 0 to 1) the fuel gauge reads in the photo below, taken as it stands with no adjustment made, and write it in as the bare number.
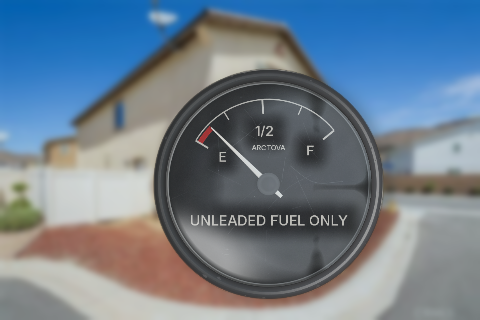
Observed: 0.125
